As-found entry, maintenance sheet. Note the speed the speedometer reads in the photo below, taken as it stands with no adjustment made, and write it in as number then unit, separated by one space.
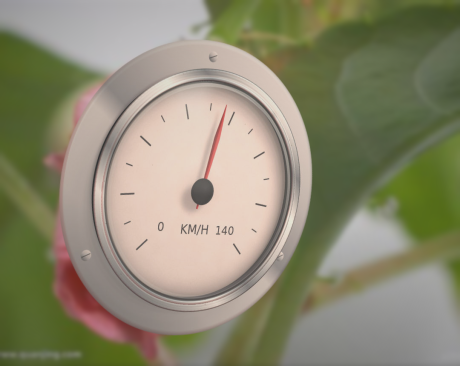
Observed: 75 km/h
